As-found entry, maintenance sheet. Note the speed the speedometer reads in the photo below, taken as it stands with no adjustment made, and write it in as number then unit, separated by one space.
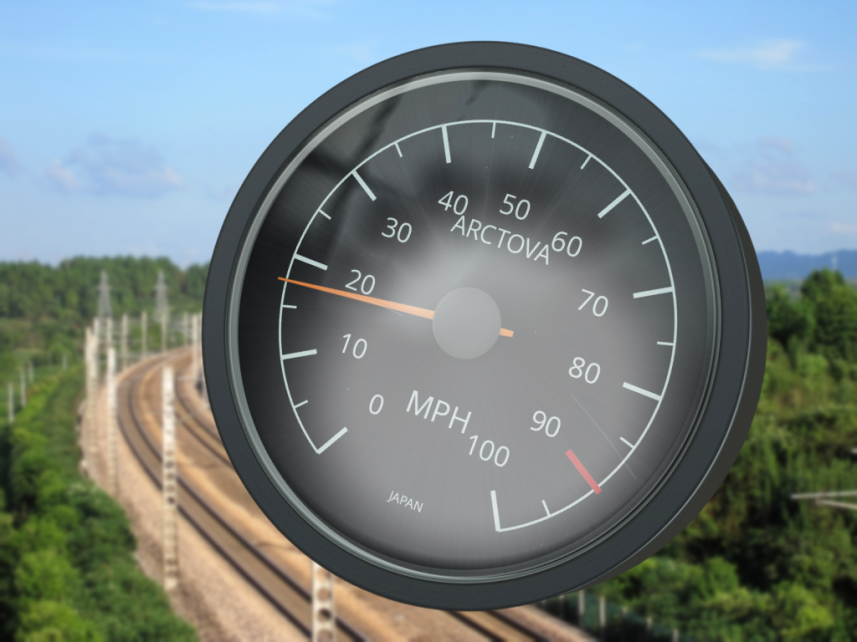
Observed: 17.5 mph
